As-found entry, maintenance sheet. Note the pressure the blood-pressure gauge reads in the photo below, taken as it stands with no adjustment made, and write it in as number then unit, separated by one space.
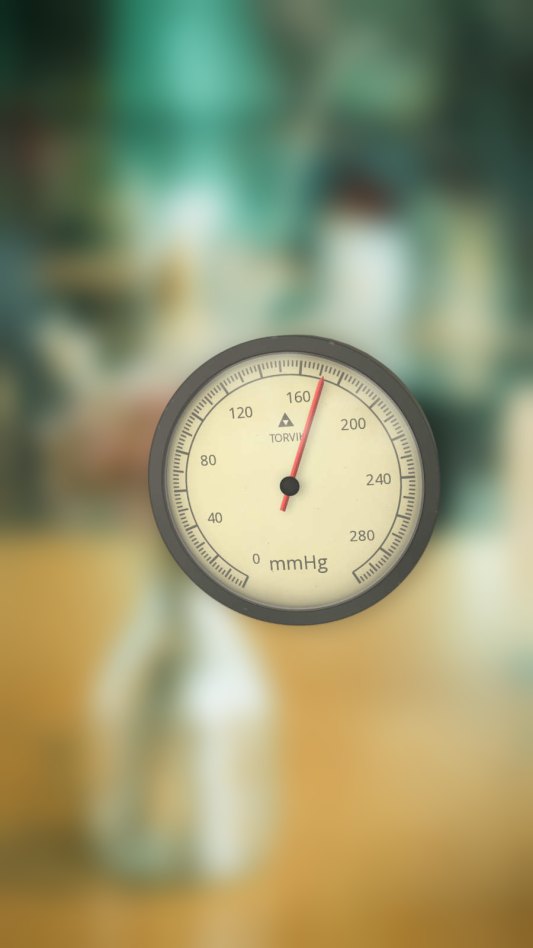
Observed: 172 mmHg
